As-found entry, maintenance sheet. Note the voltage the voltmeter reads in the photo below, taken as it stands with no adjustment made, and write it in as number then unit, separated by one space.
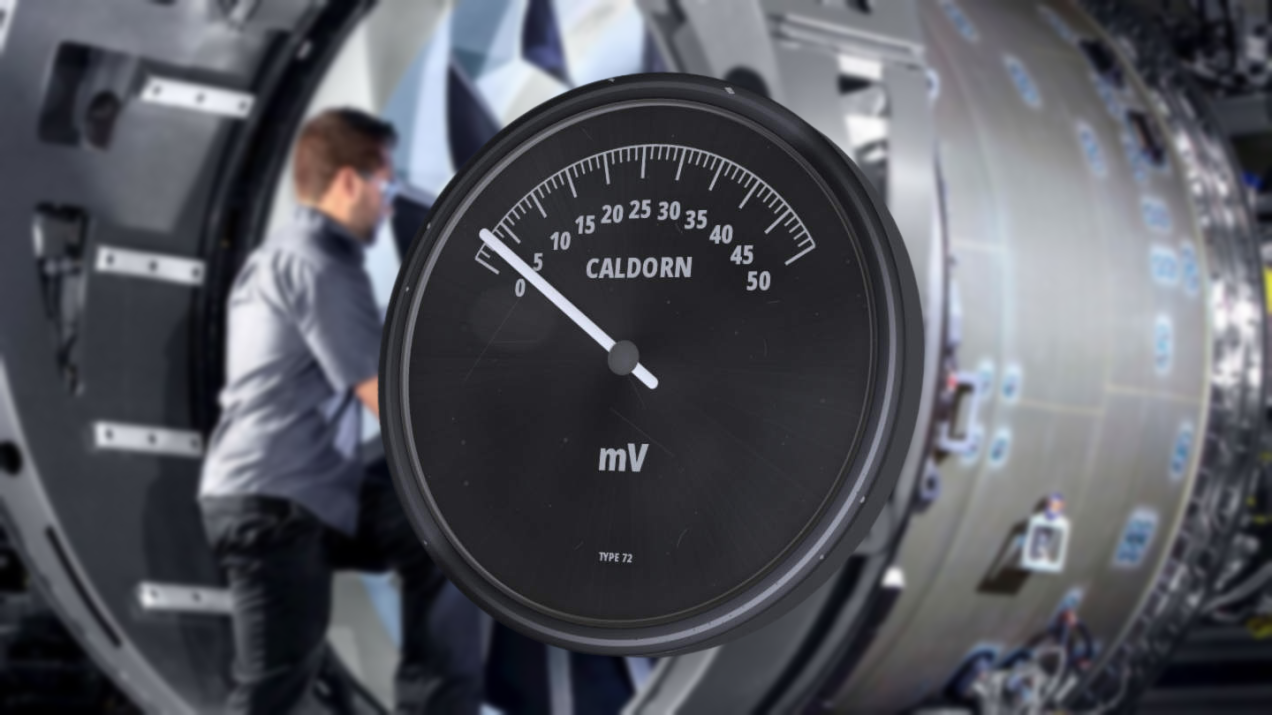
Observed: 3 mV
